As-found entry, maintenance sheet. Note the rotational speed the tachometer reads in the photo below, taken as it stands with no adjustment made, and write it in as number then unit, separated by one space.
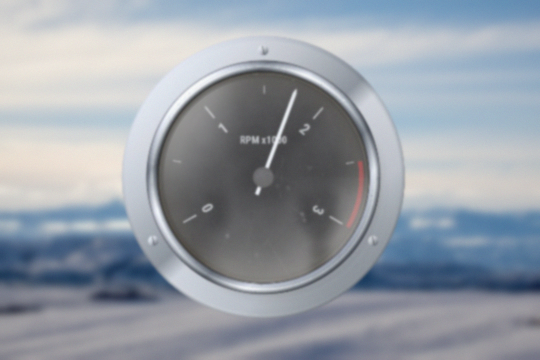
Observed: 1750 rpm
